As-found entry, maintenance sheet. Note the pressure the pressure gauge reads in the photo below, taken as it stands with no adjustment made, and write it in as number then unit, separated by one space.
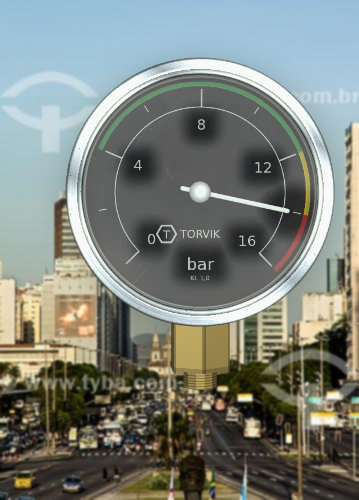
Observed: 14 bar
